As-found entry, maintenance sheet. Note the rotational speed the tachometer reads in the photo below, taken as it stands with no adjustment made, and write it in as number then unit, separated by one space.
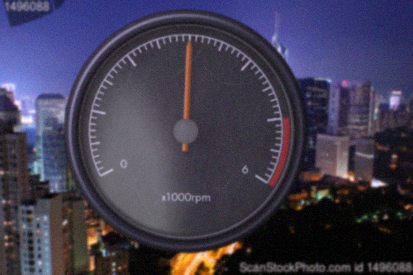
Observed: 3000 rpm
